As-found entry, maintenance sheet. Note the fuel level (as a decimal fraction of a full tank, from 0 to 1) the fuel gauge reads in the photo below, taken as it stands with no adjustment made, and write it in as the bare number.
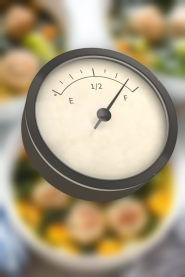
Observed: 0.875
